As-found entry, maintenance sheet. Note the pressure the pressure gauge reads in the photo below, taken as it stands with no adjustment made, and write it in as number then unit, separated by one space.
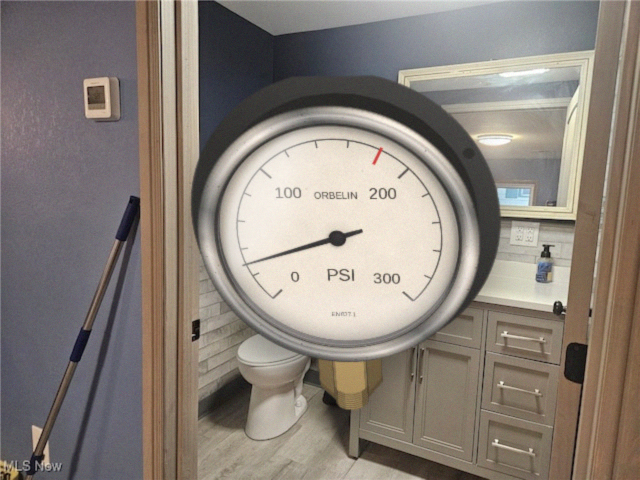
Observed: 30 psi
